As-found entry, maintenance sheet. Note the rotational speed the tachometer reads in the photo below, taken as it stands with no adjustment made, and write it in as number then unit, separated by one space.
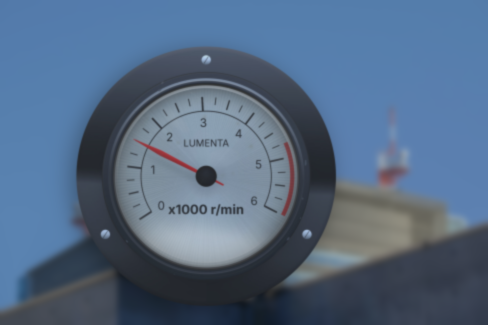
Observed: 1500 rpm
